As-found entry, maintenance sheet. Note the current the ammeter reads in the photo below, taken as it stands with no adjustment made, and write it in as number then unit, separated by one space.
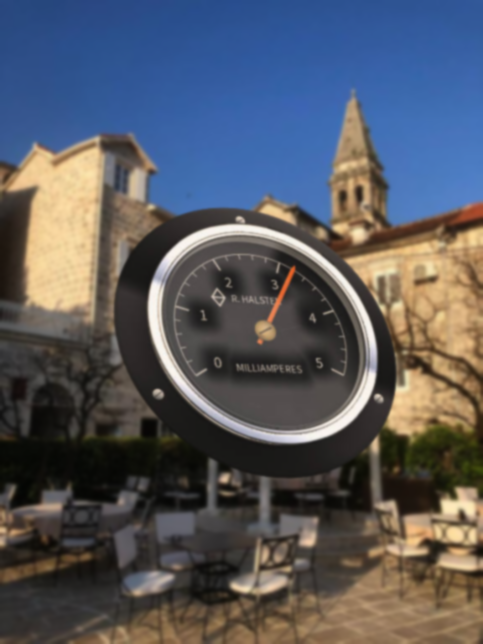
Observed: 3.2 mA
